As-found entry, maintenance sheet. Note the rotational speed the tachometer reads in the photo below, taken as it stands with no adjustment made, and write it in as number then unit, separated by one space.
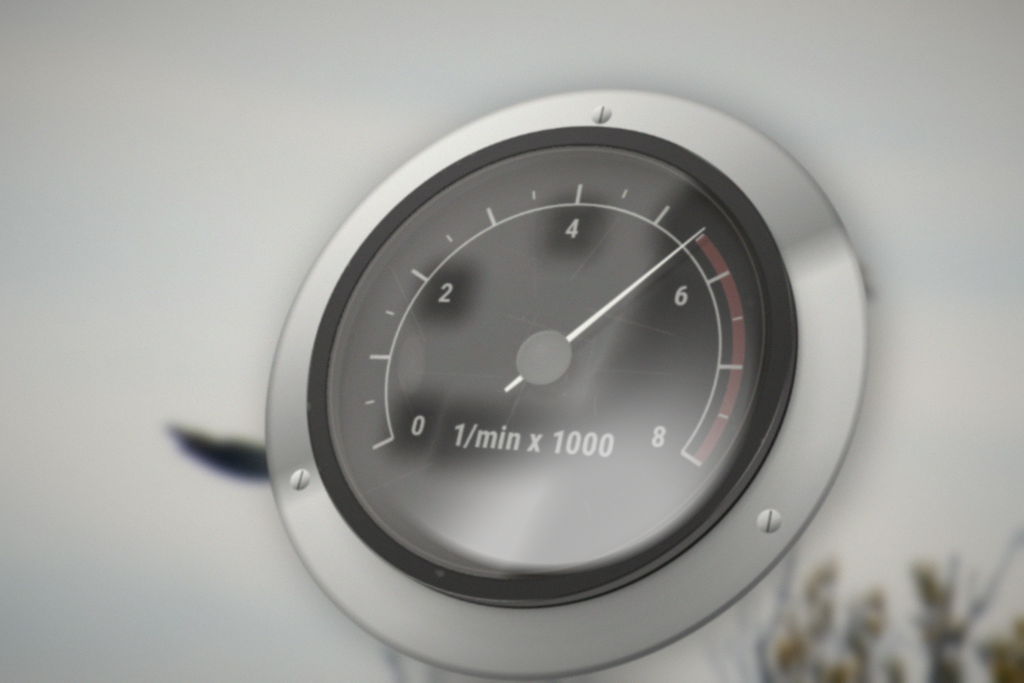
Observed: 5500 rpm
